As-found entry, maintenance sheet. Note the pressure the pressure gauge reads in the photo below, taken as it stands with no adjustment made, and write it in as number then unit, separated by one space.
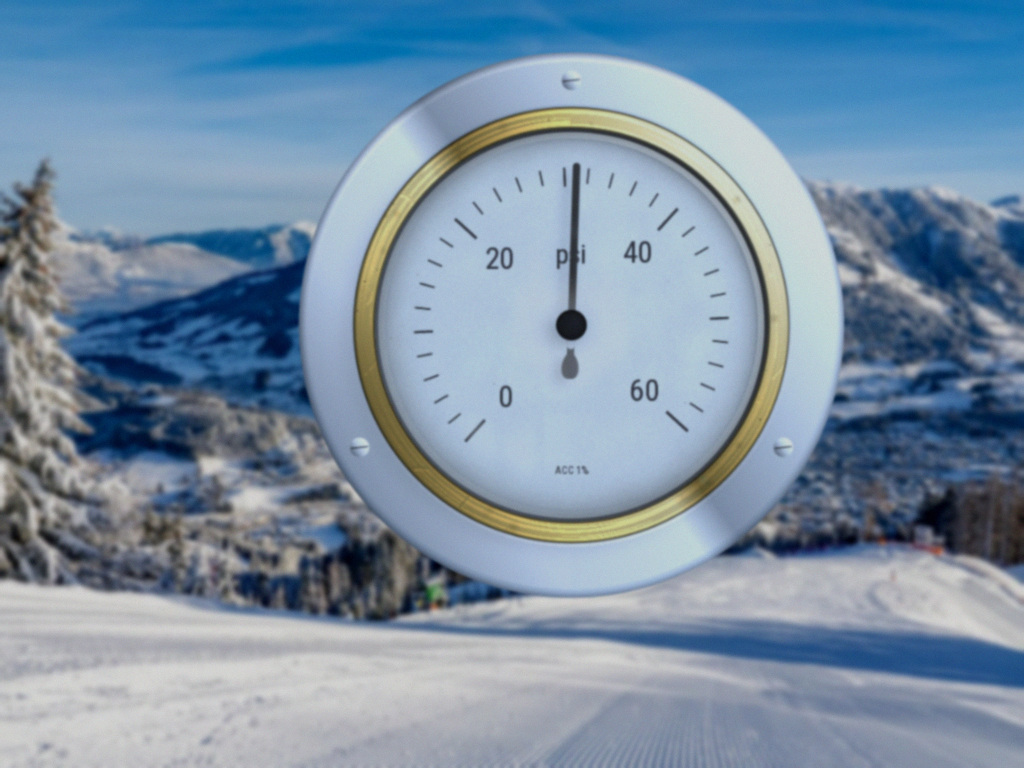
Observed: 31 psi
